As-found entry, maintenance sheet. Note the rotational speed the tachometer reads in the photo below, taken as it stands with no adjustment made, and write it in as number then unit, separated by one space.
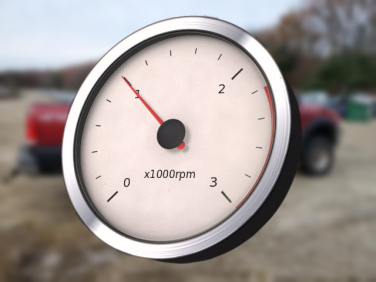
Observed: 1000 rpm
